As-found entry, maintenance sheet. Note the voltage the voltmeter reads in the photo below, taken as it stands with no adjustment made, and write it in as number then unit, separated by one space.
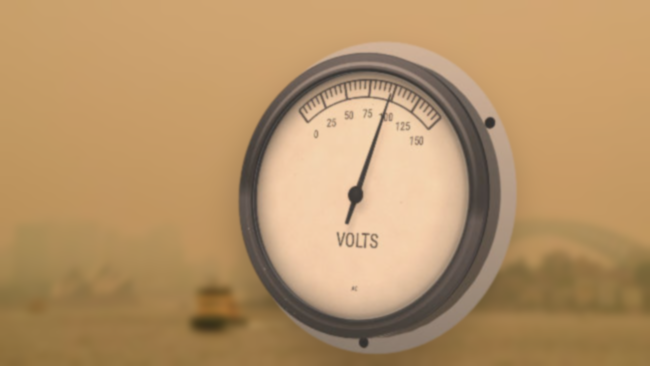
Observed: 100 V
